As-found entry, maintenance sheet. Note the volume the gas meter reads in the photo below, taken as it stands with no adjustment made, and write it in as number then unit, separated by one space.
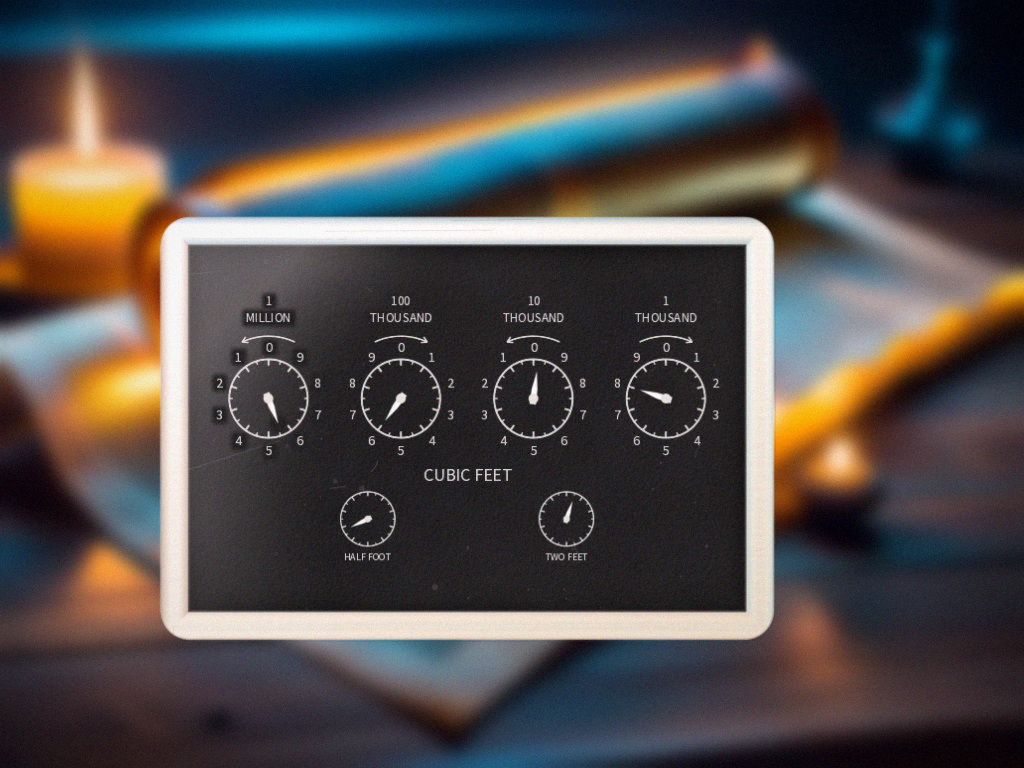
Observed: 559800 ft³
